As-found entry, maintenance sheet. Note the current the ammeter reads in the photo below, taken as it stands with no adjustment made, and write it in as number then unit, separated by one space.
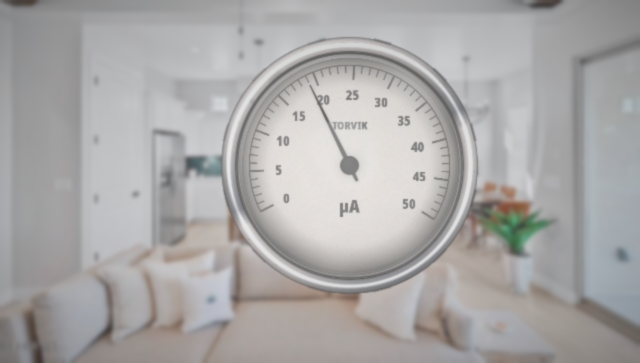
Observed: 19 µA
